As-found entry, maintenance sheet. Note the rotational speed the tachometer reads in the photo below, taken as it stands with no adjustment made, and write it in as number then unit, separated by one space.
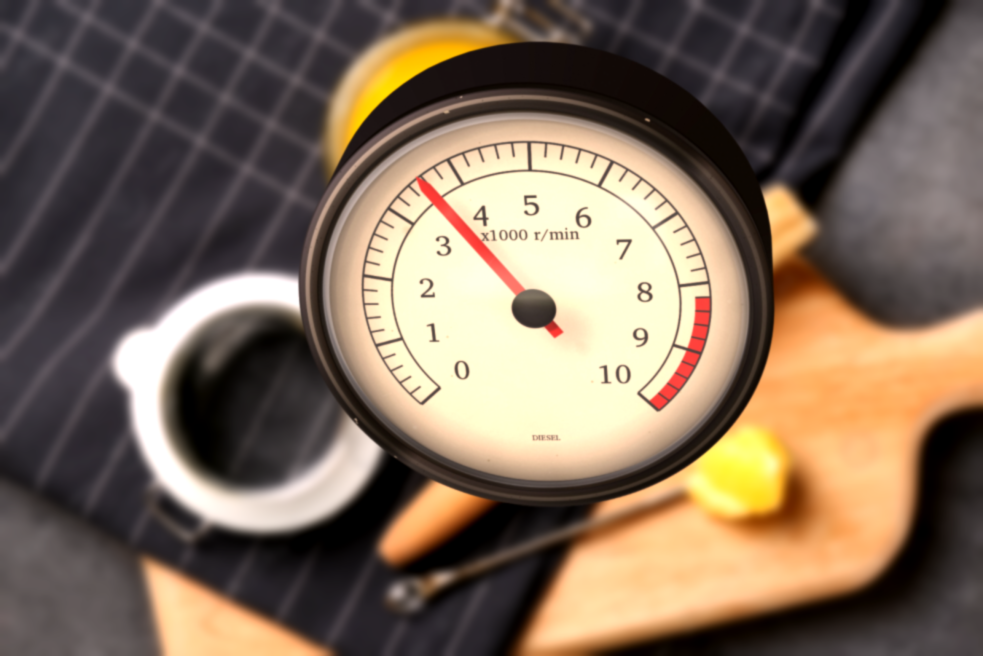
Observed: 3600 rpm
